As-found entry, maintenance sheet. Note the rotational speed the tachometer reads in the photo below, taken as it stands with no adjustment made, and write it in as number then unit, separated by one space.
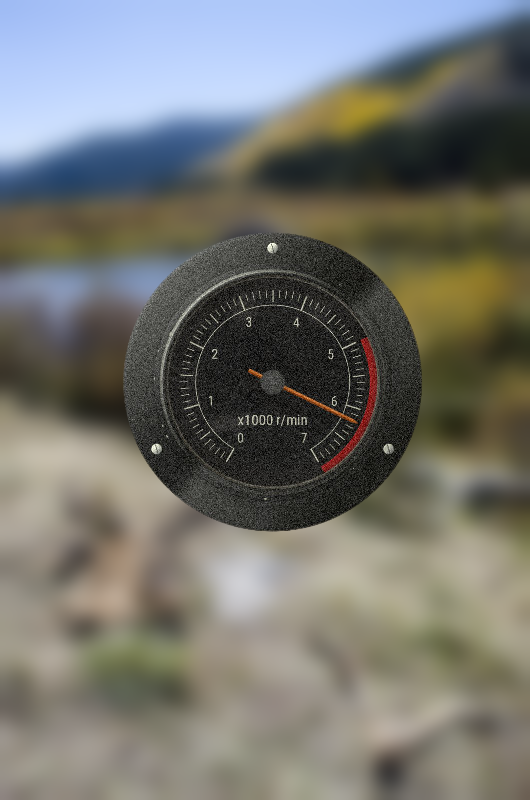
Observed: 6200 rpm
